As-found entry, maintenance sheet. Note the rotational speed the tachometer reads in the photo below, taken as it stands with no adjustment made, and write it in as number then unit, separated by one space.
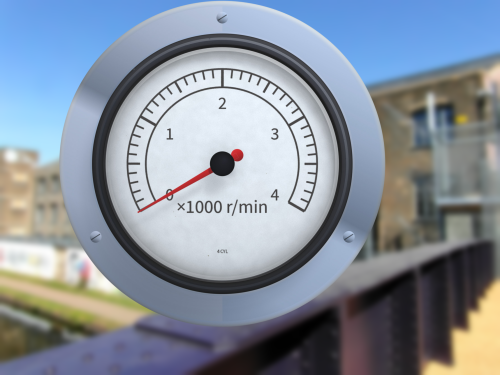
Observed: 0 rpm
